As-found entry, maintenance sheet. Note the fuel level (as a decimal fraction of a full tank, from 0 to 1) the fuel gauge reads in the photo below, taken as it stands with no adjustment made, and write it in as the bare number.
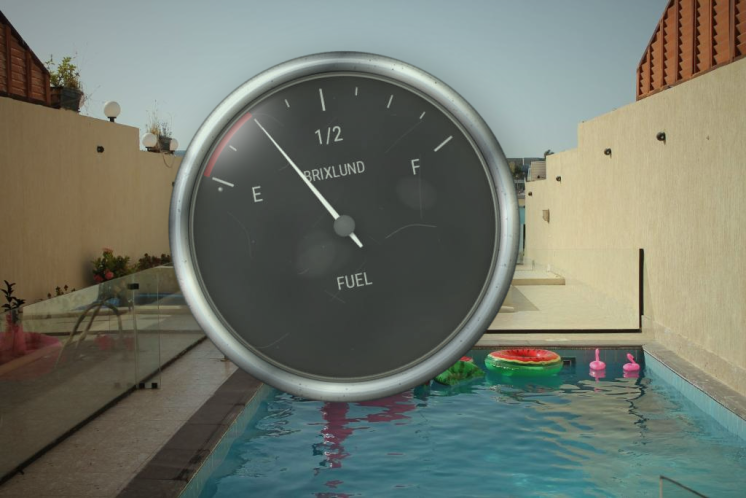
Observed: 0.25
